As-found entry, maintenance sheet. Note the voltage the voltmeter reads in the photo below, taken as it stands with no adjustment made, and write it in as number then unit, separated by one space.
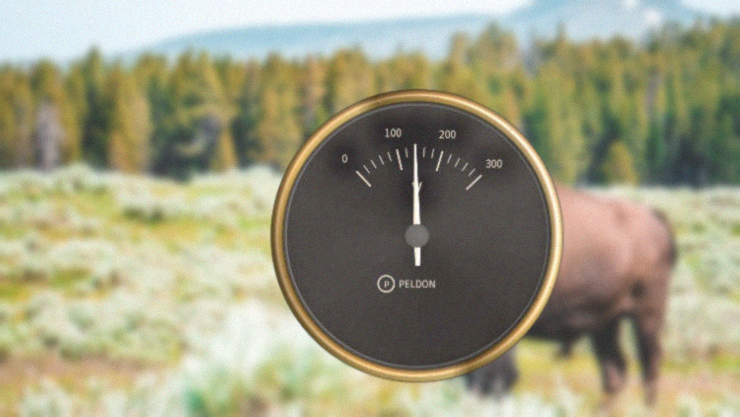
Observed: 140 V
